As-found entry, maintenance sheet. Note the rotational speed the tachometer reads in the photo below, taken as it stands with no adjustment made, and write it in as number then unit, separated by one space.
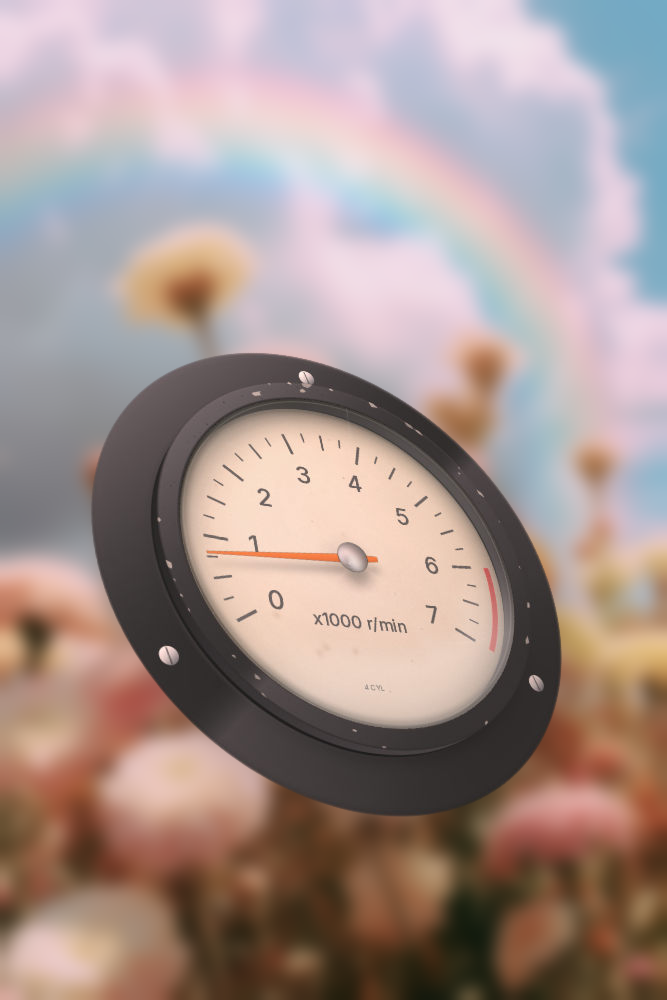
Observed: 750 rpm
